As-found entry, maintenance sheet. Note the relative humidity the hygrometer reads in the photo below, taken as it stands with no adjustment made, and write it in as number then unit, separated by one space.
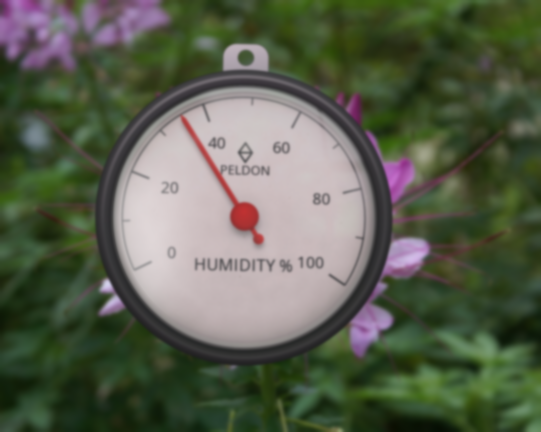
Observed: 35 %
